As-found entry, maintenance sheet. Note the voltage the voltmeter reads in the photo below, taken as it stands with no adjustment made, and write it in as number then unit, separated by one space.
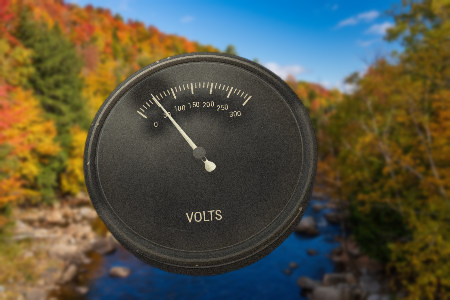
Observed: 50 V
